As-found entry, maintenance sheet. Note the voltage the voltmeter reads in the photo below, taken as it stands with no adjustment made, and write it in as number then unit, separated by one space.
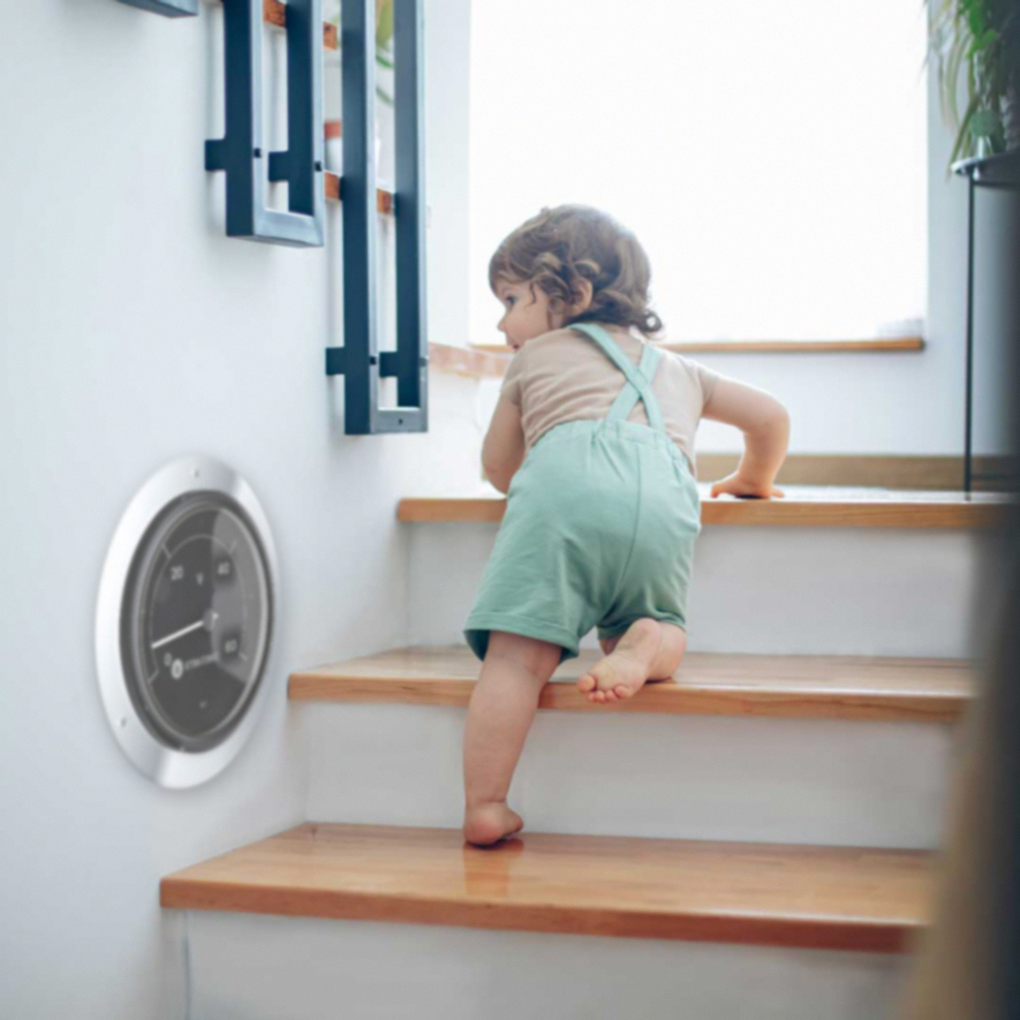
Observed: 5 V
